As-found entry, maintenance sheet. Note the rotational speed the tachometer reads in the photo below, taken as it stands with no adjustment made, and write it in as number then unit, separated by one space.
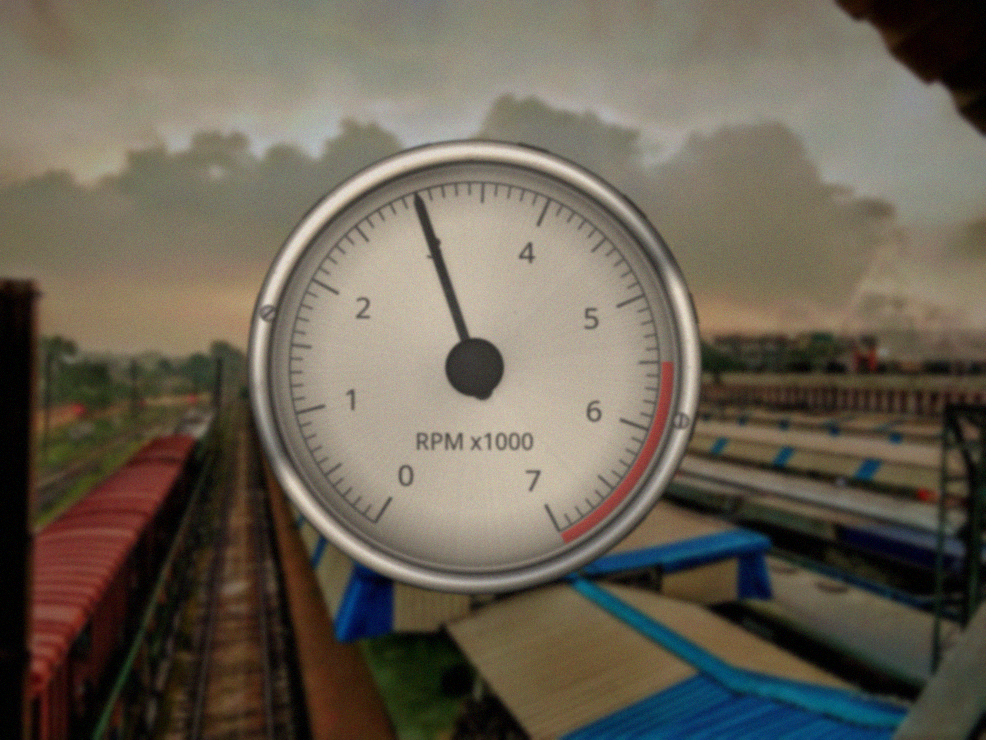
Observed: 3000 rpm
